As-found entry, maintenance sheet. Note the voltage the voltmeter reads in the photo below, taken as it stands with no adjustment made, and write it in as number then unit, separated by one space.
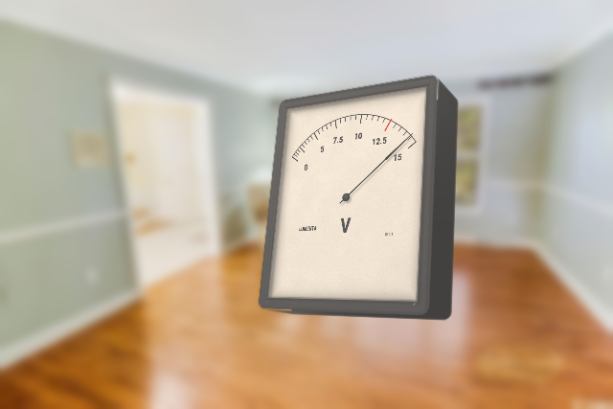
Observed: 14.5 V
